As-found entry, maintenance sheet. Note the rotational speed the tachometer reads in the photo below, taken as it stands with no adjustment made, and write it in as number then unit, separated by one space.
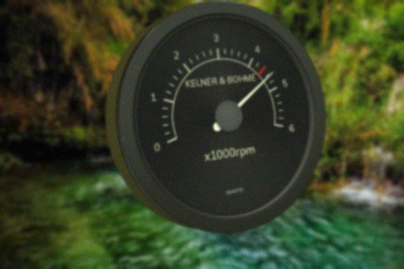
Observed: 4600 rpm
